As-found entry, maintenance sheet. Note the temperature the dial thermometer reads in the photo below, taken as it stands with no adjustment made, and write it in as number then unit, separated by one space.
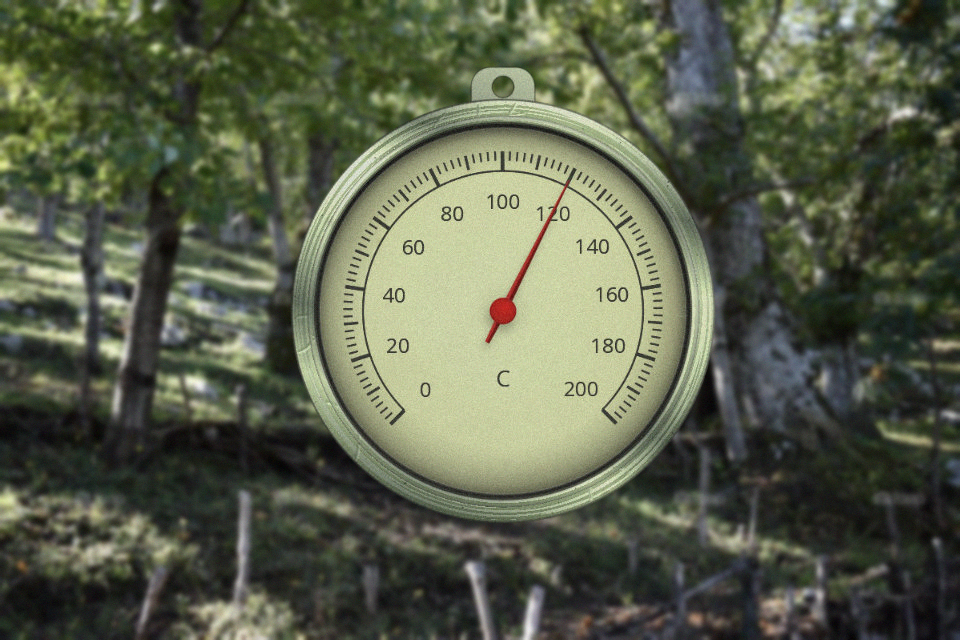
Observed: 120 °C
